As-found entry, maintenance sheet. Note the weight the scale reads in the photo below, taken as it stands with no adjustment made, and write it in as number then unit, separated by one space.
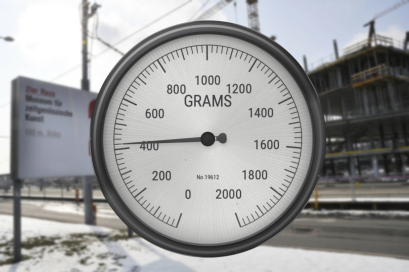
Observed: 420 g
